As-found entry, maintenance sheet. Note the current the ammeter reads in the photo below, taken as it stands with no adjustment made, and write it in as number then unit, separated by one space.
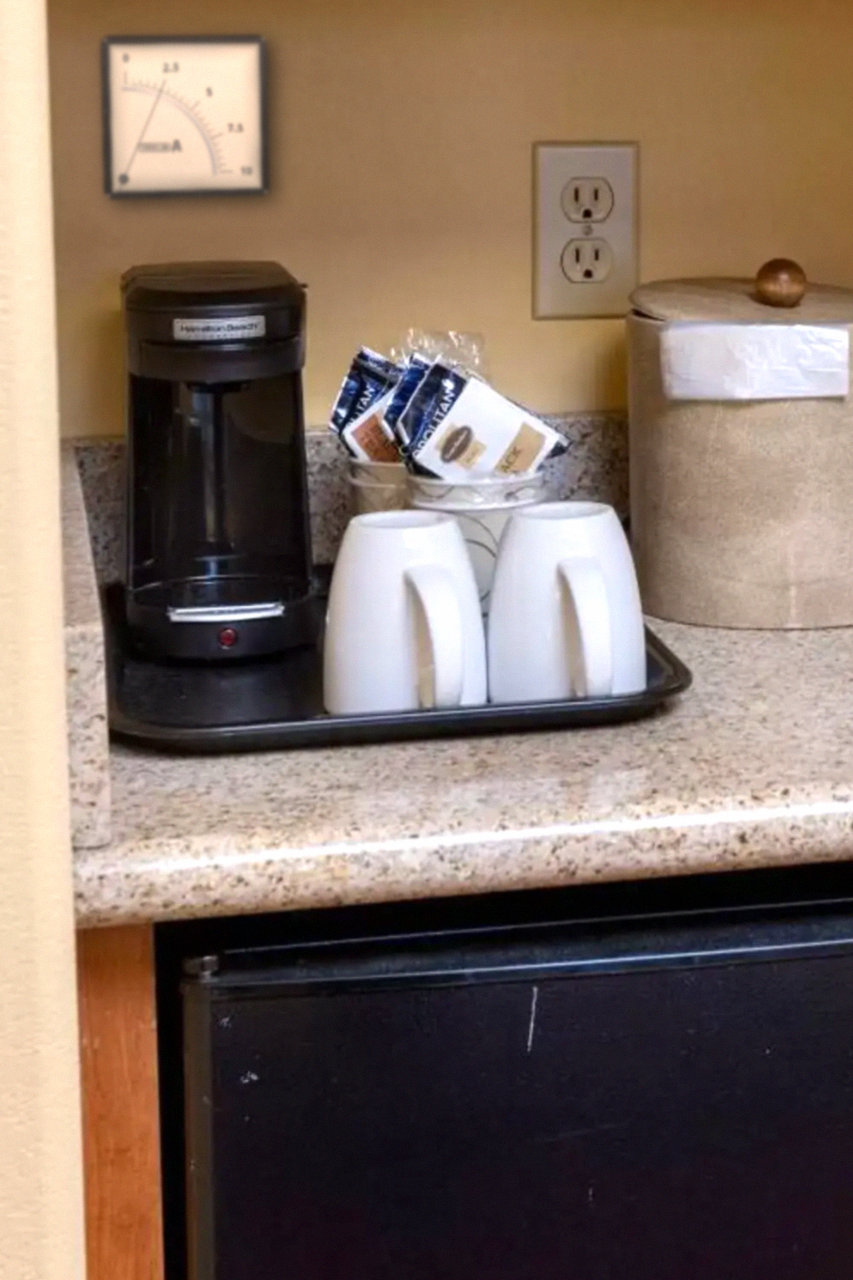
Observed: 2.5 A
